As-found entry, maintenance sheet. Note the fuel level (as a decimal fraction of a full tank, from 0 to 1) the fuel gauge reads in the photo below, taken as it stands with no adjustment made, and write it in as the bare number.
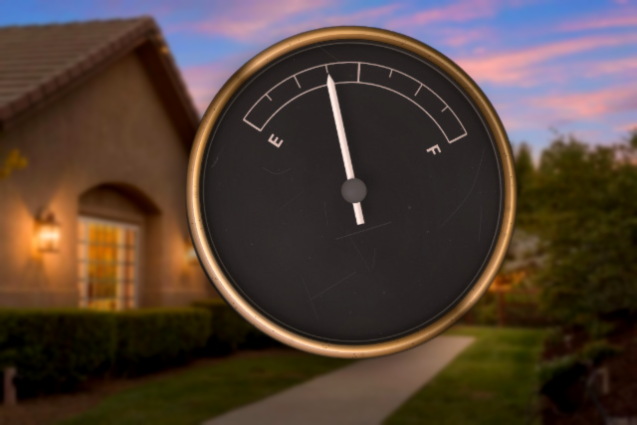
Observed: 0.375
